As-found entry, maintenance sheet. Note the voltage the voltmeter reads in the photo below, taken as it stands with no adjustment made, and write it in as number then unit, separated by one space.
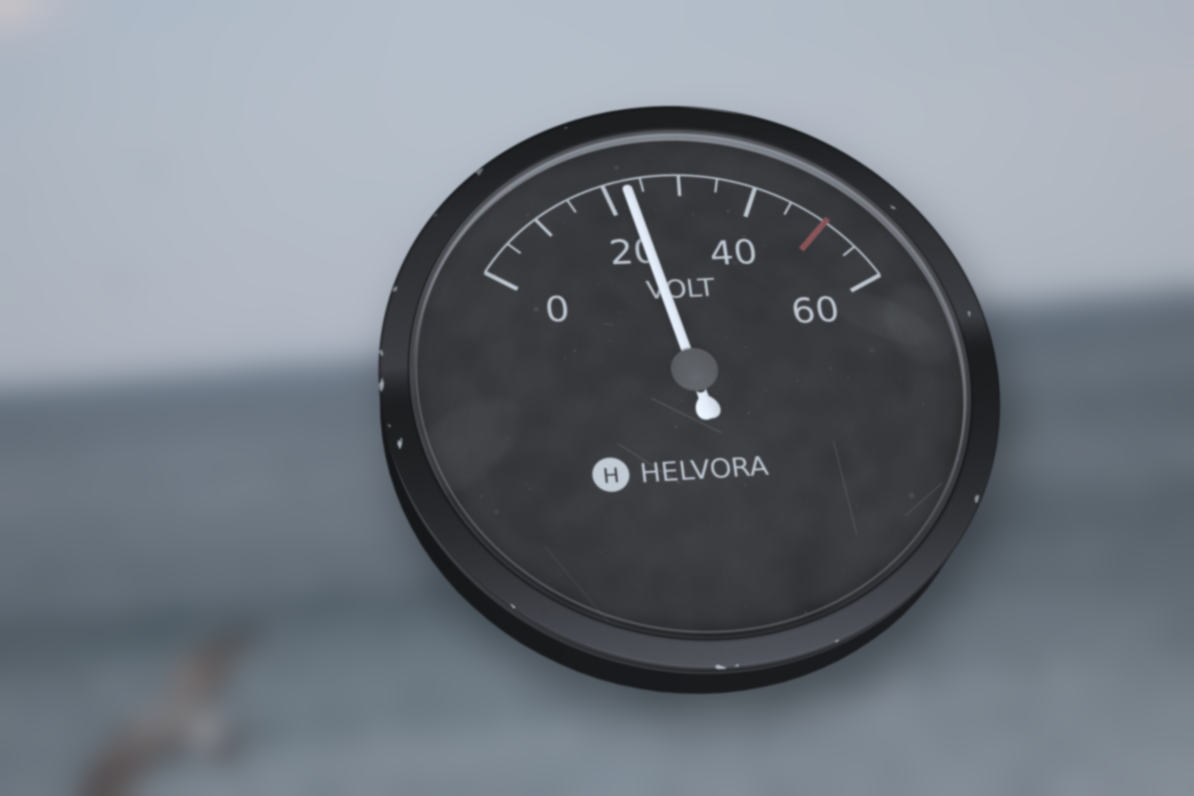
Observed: 22.5 V
